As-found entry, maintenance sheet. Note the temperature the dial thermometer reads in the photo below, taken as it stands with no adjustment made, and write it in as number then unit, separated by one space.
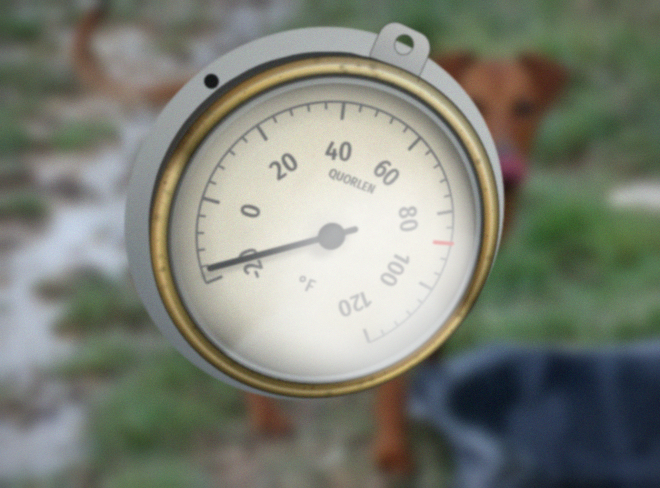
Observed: -16 °F
